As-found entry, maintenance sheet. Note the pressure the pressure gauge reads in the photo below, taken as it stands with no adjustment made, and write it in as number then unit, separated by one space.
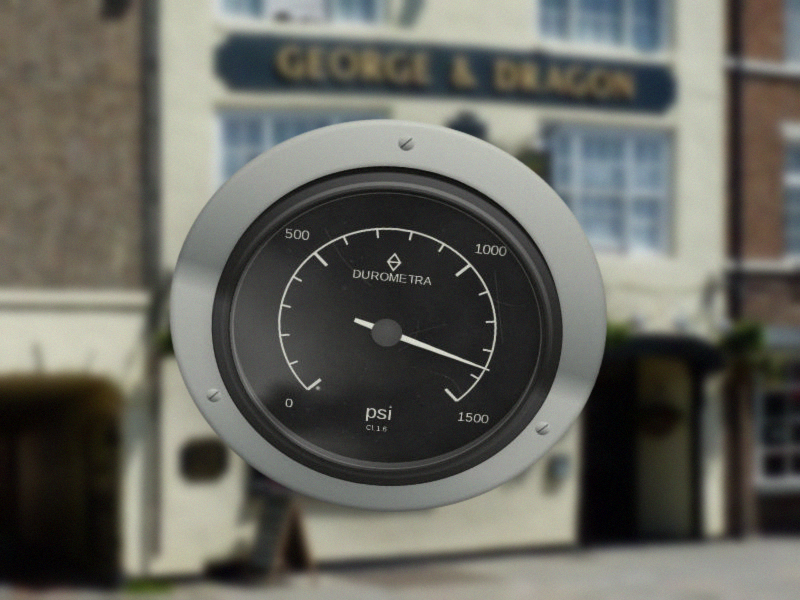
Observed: 1350 psi
